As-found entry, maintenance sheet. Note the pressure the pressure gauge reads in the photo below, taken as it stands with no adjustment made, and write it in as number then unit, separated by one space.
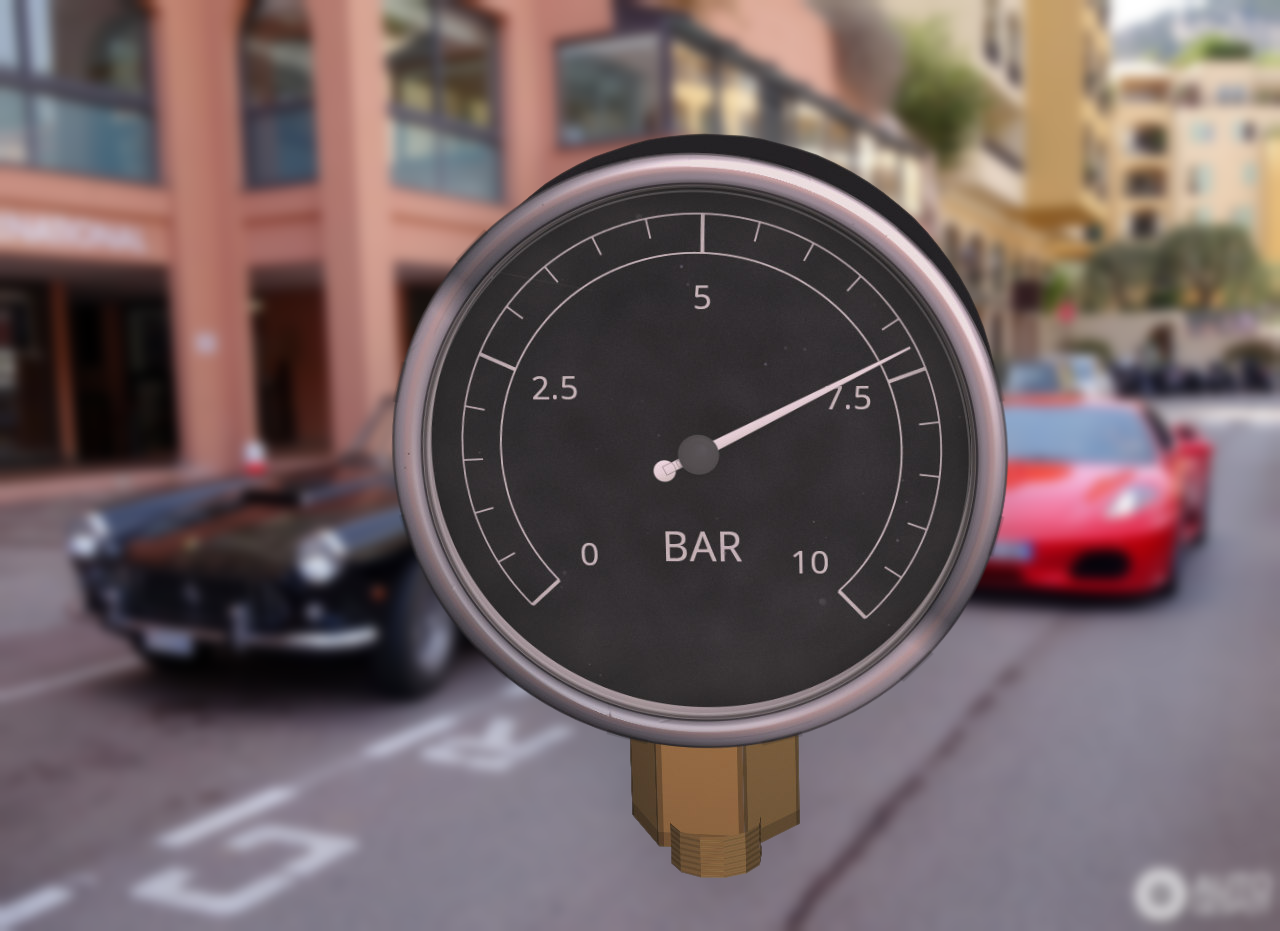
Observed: 7.25 bar
